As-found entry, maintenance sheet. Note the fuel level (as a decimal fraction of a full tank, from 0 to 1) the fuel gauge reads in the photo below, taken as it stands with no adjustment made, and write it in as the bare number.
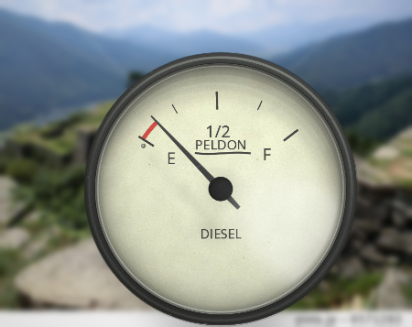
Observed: 0.125
